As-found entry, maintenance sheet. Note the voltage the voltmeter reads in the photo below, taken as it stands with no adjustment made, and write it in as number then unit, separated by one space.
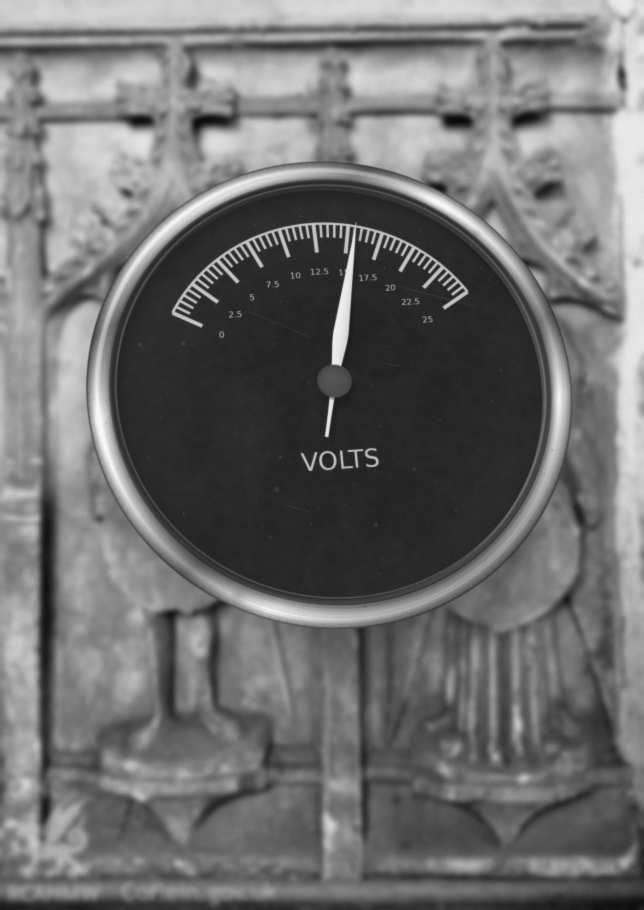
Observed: 15.5 V
